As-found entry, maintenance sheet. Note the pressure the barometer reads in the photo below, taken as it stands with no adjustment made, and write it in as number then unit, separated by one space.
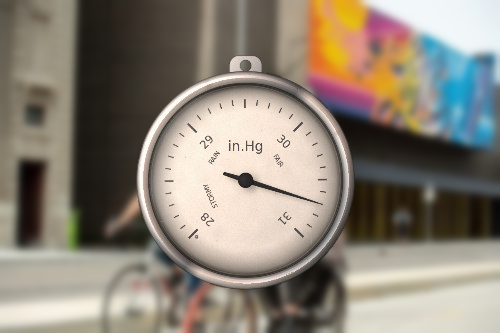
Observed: 30.7 inHg
